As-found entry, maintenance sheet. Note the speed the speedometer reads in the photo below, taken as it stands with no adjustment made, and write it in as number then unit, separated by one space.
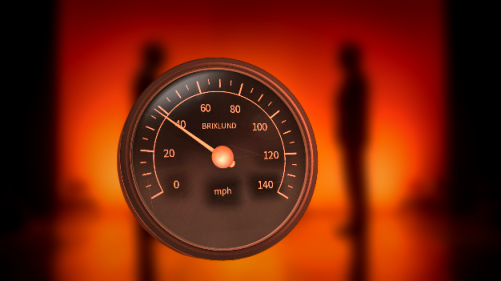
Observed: 37.5 mph
